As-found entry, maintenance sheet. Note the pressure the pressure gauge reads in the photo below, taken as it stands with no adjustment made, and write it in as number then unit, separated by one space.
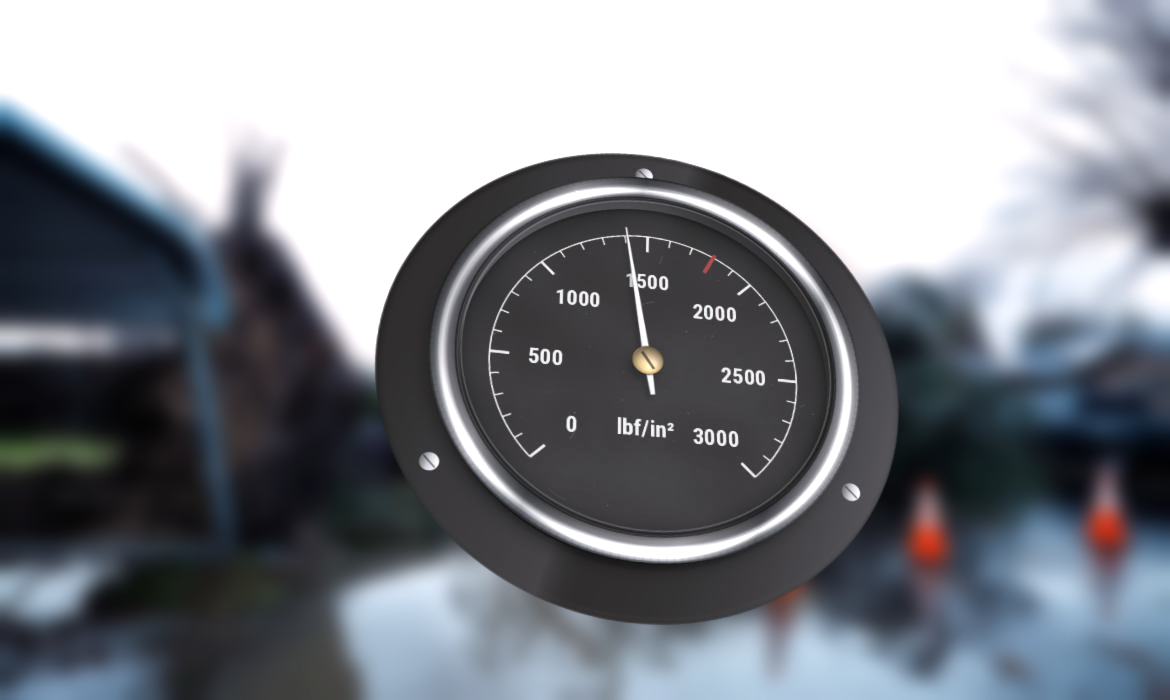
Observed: 1400 psi
